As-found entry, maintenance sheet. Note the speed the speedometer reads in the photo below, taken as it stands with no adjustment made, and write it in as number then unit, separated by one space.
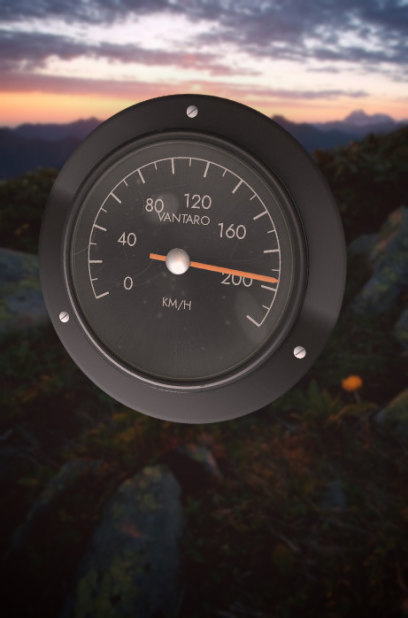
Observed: 195 km/h
